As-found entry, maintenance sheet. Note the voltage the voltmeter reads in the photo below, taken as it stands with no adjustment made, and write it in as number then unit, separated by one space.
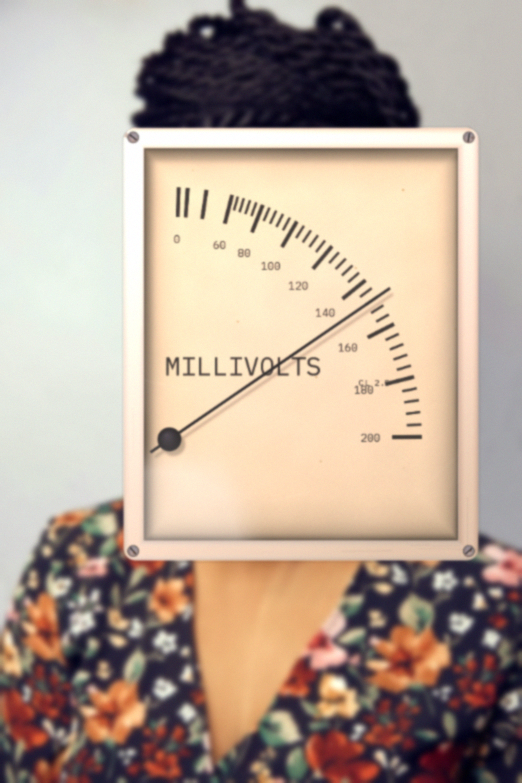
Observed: 148 mV
